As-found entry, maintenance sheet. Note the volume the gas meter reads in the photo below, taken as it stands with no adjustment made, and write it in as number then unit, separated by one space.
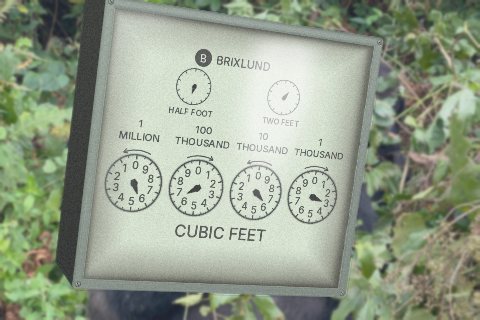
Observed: 566300 ft³
